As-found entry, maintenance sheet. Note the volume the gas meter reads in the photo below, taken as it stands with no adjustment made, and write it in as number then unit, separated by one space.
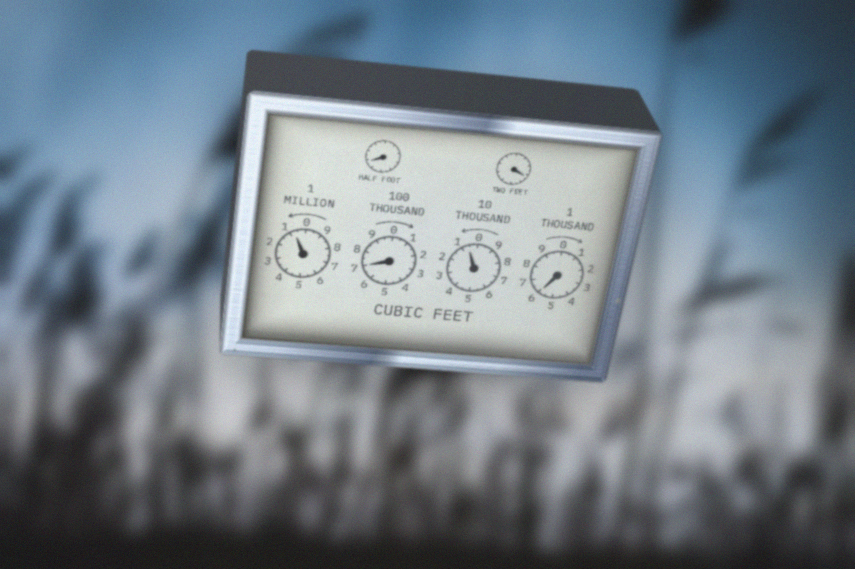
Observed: 70600 ft³
